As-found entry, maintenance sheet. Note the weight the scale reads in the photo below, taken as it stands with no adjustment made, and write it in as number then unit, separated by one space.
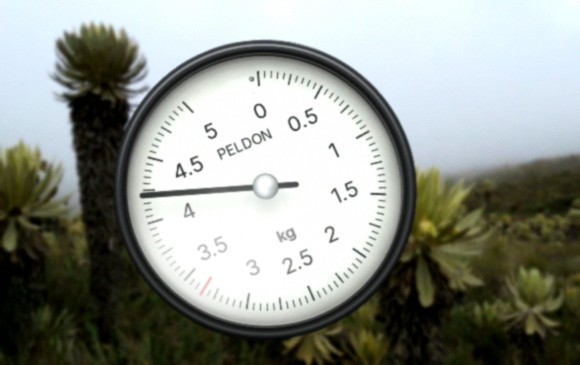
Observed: 4.2 kg
